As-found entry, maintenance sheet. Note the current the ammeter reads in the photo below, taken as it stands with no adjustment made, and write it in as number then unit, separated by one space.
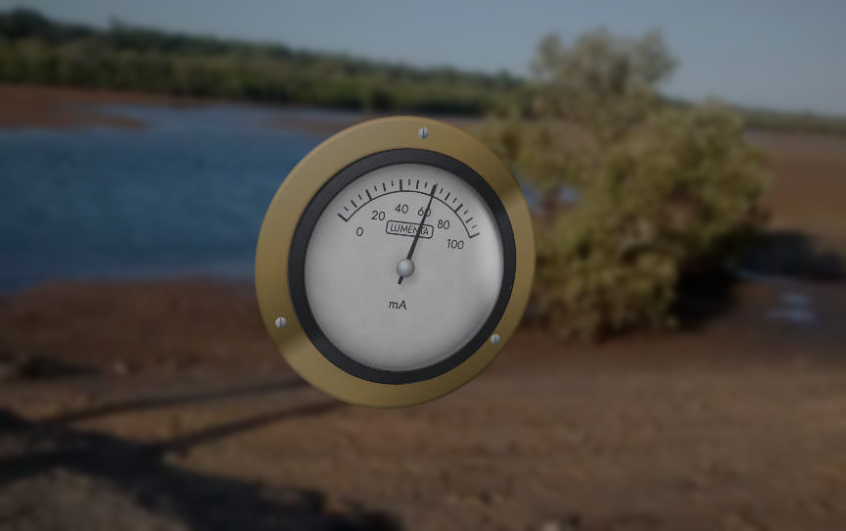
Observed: 60 mA
